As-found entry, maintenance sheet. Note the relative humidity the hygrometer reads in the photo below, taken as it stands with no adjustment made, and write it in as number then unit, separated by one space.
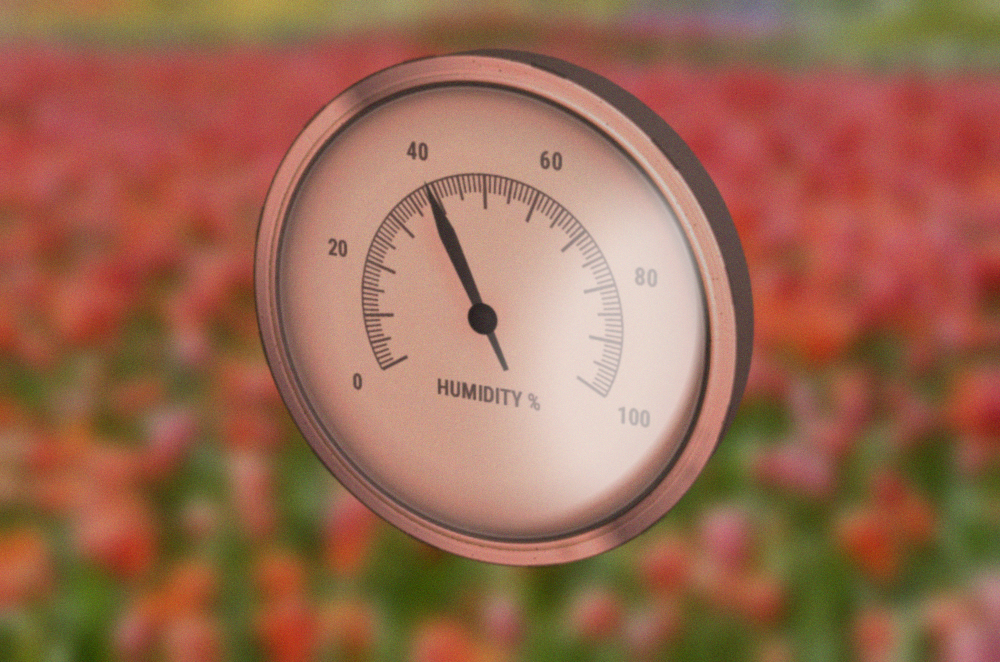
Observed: 40 %
